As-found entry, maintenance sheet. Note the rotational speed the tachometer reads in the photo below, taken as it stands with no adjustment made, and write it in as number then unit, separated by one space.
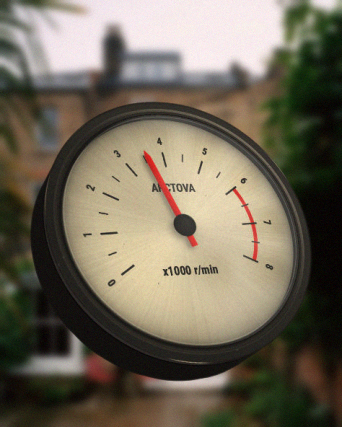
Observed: 3500 rpm
